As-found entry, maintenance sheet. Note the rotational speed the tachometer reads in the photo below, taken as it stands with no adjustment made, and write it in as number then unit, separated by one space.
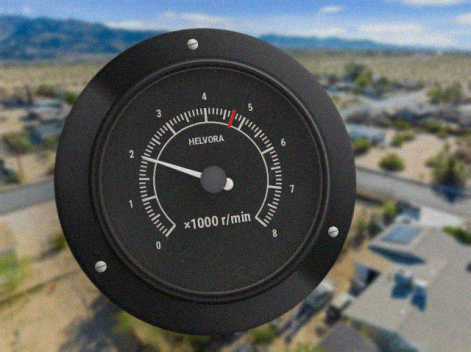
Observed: 2000 rpm
